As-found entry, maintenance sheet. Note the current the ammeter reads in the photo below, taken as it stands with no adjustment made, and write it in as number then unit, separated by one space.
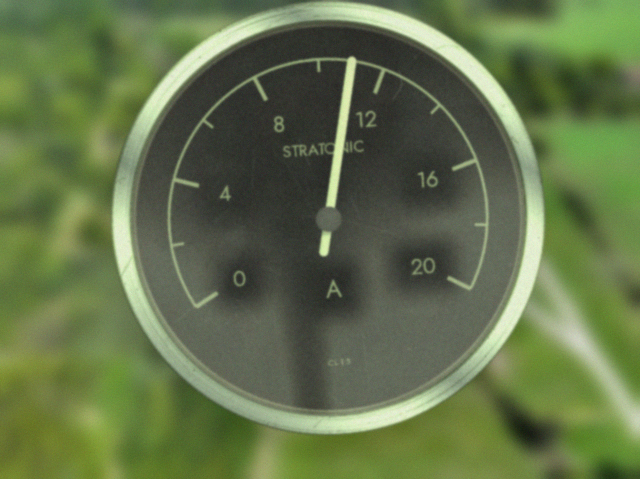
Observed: 11 A
